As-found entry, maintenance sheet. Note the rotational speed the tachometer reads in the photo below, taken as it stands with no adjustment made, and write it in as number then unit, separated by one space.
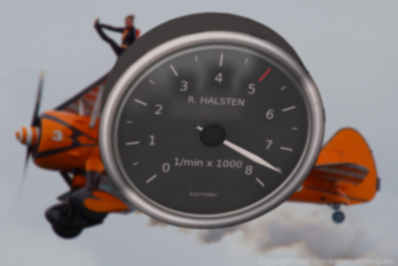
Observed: 7500 rpm
